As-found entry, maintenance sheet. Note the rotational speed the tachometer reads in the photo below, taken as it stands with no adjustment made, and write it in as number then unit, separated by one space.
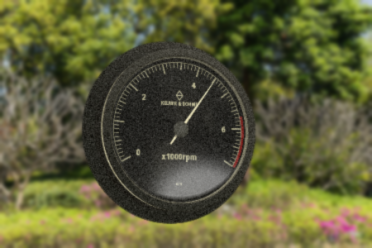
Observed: 4500 rpm
